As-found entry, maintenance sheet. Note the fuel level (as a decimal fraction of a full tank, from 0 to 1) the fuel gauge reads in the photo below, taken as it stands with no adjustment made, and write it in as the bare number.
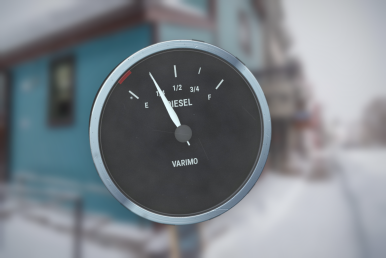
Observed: 0.25
